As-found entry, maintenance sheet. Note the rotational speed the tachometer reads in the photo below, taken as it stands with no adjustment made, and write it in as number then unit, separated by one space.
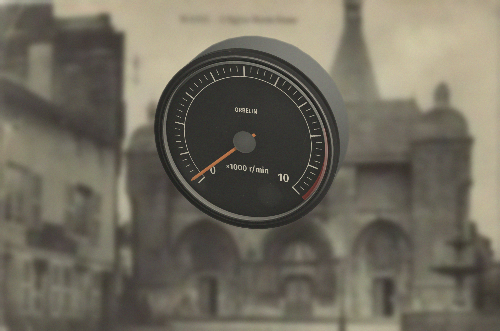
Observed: 200 rpm
